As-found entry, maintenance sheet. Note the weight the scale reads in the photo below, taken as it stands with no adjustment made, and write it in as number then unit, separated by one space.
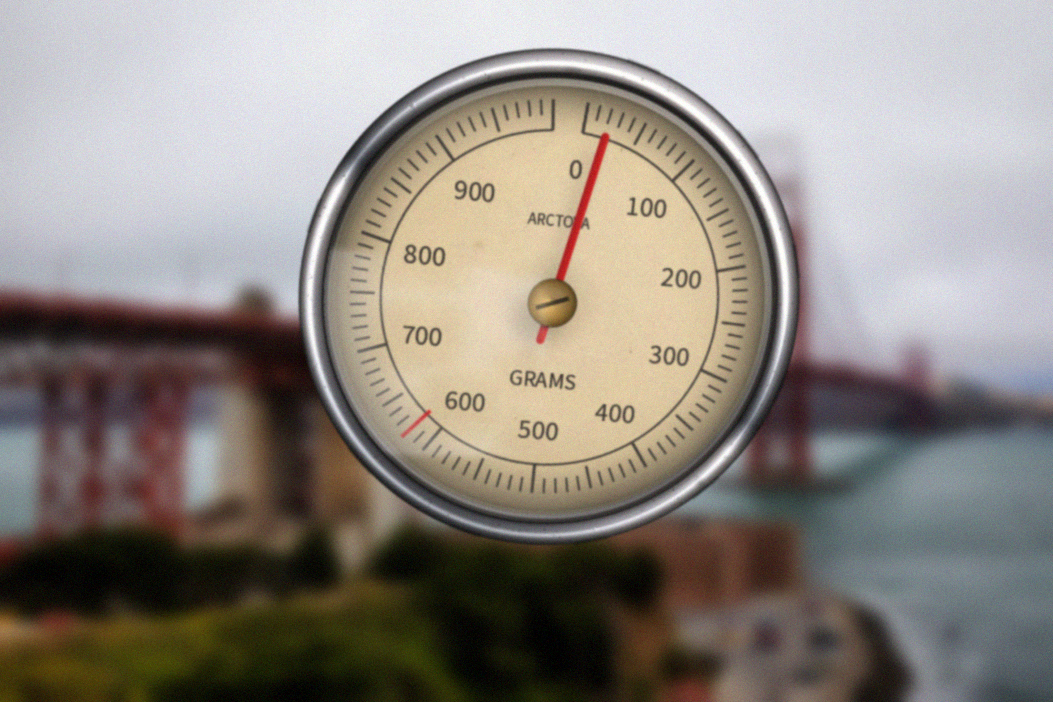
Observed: 20 g
